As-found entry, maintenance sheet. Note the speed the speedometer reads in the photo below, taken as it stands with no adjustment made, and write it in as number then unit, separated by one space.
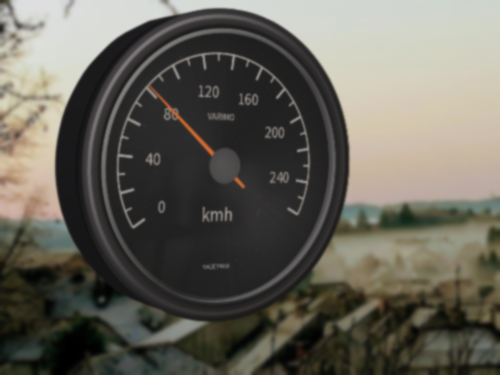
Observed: 80 km/h
